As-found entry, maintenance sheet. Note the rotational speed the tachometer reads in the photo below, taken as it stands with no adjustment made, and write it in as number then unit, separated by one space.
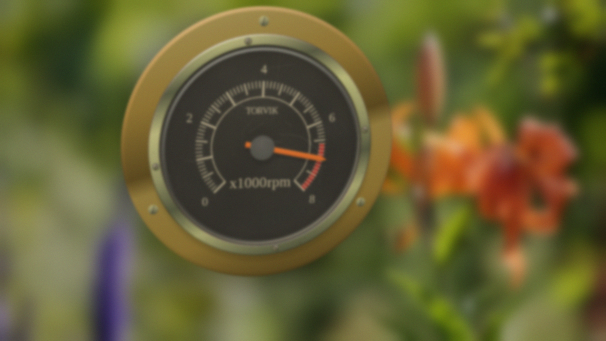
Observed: 7000 rpm
